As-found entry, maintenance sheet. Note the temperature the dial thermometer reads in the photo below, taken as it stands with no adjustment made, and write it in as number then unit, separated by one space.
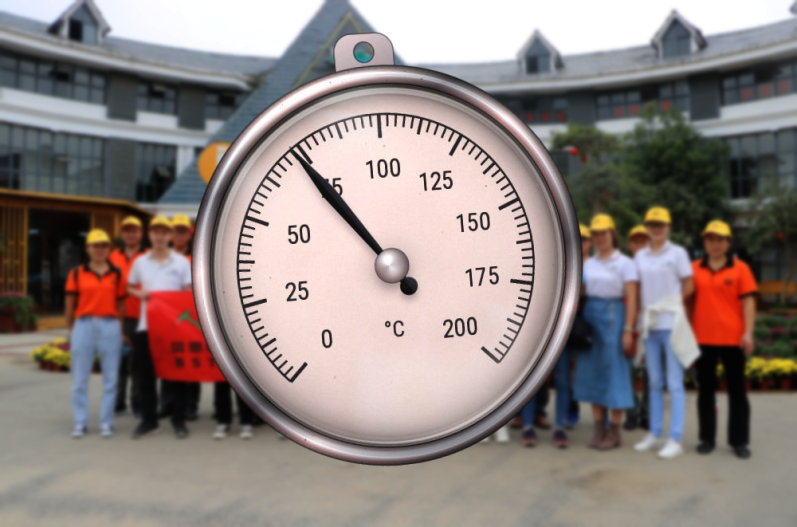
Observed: 72.5 °C
